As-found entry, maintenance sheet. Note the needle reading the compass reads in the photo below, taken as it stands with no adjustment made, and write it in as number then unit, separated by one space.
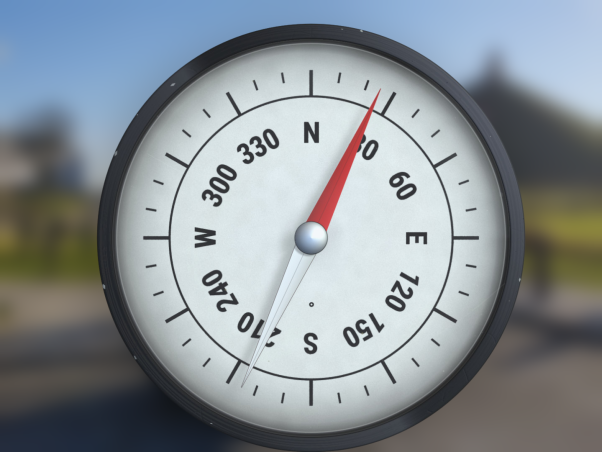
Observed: 25 °
